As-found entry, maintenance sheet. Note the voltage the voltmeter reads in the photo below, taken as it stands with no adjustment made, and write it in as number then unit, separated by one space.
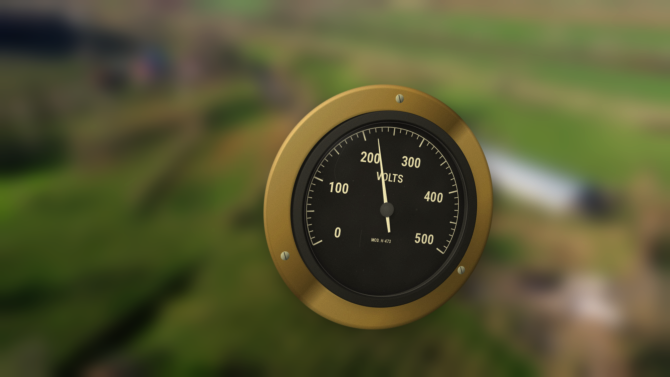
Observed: 220 V
